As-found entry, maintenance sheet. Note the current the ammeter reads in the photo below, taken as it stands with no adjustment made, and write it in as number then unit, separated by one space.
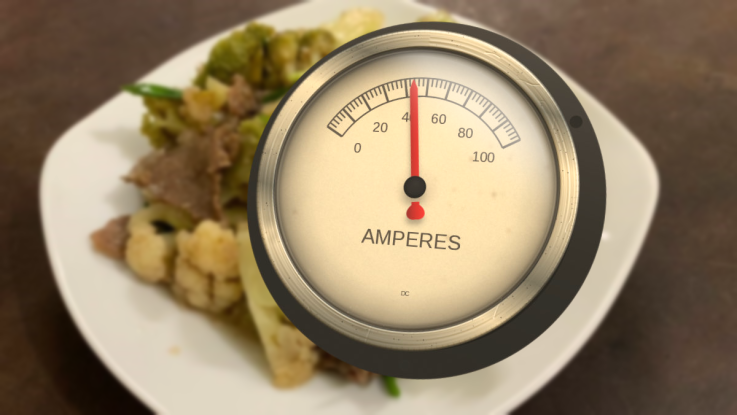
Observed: 44 A
